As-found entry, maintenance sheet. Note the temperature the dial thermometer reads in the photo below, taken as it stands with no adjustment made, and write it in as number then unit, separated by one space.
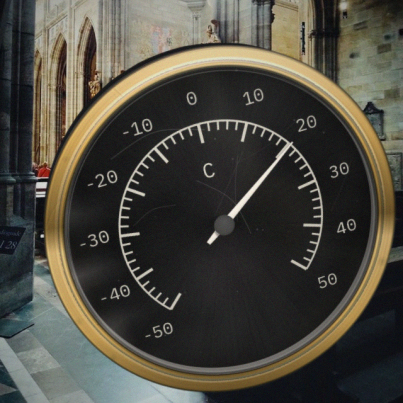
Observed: 20 °C
